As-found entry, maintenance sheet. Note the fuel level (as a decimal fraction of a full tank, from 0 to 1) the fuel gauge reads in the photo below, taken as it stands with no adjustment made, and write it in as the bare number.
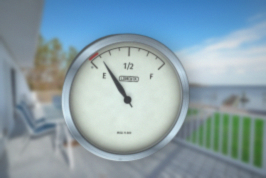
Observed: 0.125
